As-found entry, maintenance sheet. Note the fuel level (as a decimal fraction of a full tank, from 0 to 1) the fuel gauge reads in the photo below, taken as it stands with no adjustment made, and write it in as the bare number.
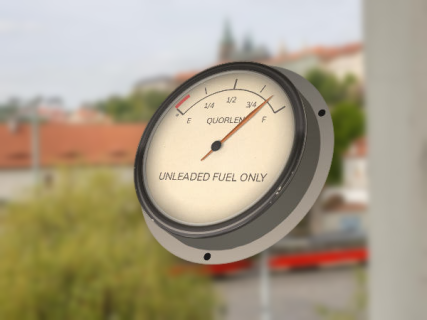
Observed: 0.875
